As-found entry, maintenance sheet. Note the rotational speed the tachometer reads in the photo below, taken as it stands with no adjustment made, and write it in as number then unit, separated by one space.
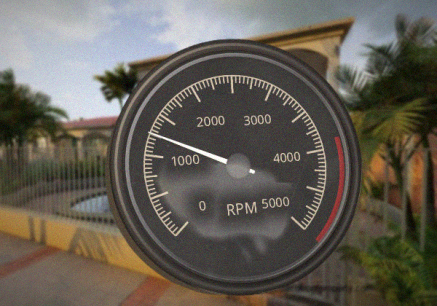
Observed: 1250 rpm
